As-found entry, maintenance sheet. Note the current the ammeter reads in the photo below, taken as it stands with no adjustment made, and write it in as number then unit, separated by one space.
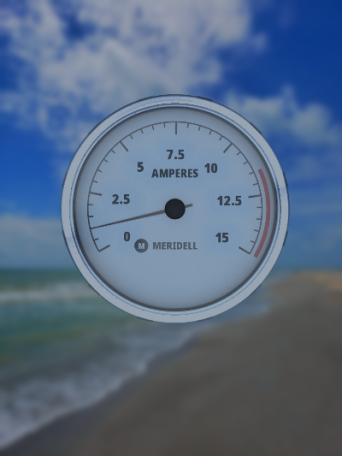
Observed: 1 A
